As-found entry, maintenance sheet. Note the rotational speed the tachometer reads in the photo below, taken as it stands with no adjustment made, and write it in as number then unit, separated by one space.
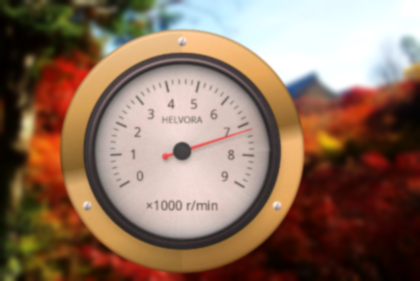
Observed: 7200 rpm
